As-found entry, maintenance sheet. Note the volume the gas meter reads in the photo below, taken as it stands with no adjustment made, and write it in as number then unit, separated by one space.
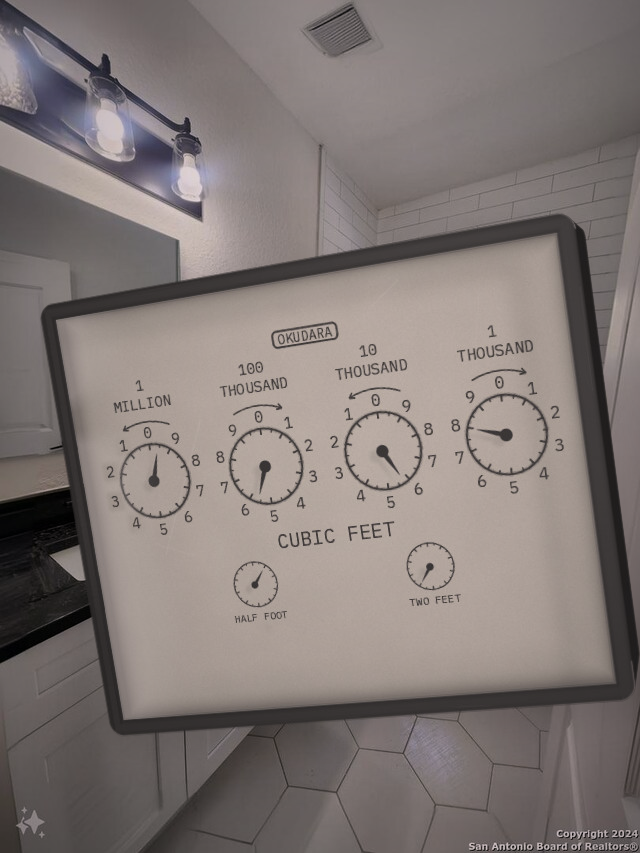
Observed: 955800 ft³
